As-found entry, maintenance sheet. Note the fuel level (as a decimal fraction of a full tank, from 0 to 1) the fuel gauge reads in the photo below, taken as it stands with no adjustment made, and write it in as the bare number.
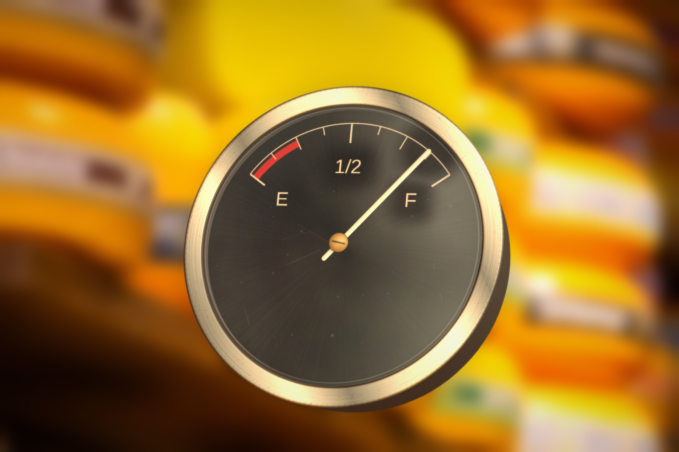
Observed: 0.875
